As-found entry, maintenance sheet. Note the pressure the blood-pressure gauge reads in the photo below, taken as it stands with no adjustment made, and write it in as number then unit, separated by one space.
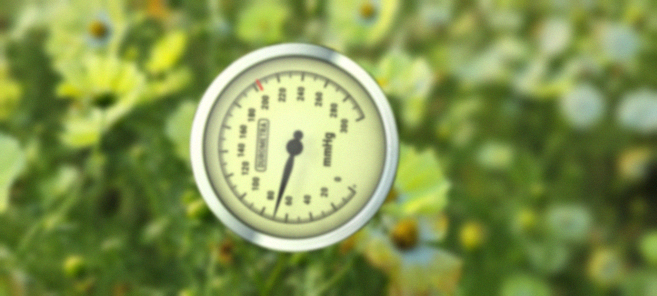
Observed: 70 mmHg
